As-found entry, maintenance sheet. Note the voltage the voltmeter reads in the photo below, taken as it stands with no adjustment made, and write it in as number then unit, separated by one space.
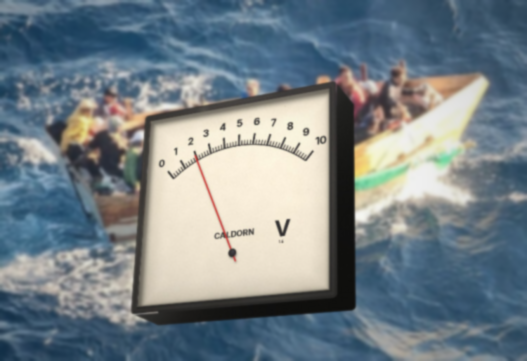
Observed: 2 V
